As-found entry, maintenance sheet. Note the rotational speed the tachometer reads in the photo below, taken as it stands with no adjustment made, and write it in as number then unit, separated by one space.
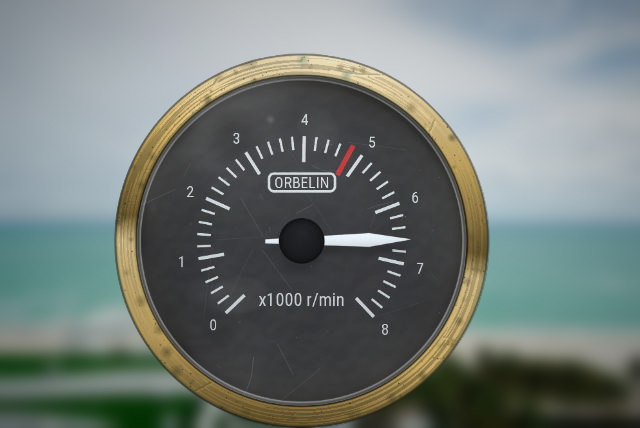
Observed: 6600 rpm
